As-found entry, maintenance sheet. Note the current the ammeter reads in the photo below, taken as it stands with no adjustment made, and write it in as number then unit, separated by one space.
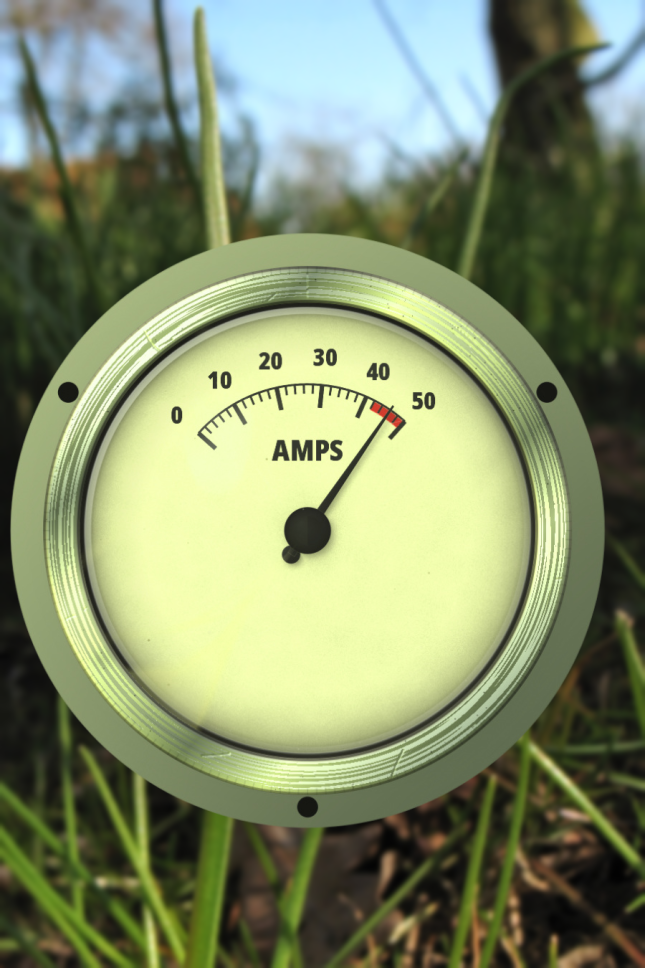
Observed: 46 A
